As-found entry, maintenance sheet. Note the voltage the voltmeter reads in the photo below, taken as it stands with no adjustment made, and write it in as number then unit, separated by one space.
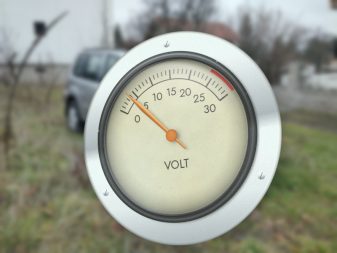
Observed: 4 V
